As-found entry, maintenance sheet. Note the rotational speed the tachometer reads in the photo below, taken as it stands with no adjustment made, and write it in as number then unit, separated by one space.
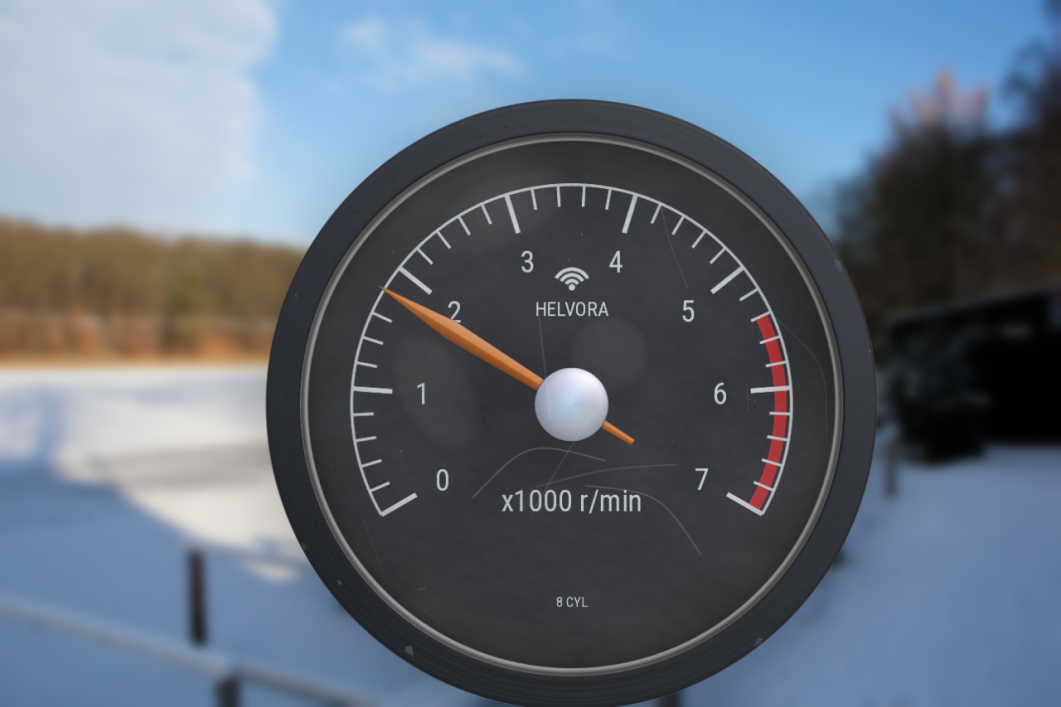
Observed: 1800 rpm
